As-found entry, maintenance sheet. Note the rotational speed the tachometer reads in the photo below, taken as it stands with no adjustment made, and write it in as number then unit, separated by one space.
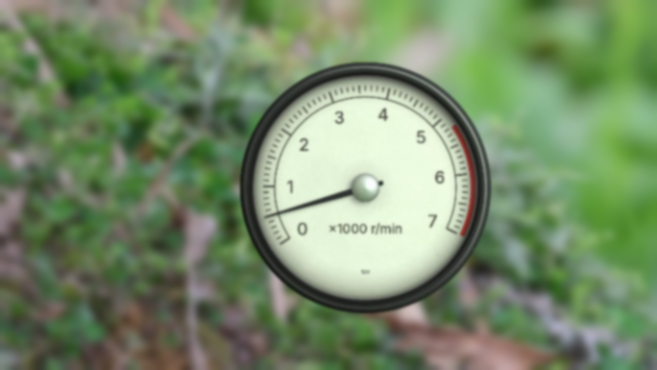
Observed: 500 rpm
